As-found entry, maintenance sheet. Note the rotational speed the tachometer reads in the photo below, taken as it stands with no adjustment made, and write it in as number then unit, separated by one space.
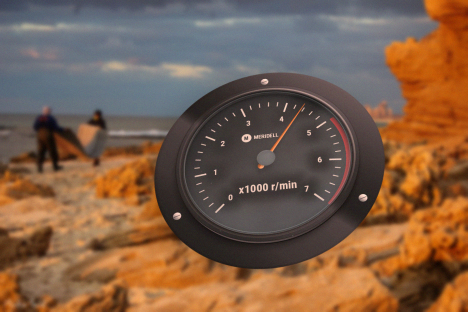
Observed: 4400 rpm
